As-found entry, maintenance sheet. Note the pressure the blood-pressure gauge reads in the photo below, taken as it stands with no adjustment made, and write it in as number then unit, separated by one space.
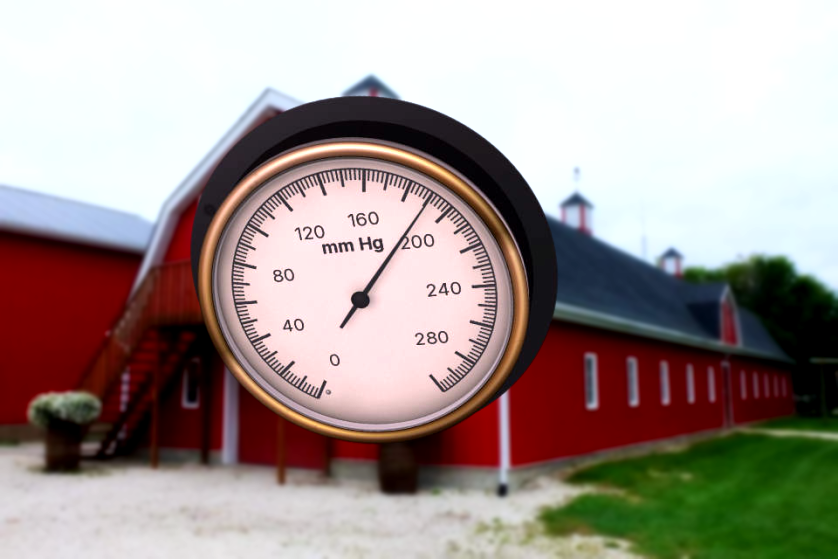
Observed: 190 mmHg
